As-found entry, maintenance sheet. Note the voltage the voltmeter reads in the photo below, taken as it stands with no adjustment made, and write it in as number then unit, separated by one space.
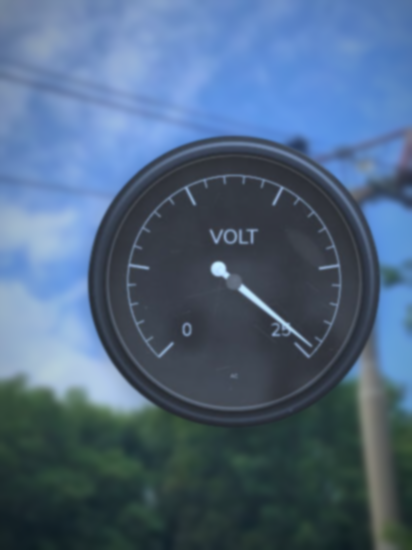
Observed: 24.5 V
